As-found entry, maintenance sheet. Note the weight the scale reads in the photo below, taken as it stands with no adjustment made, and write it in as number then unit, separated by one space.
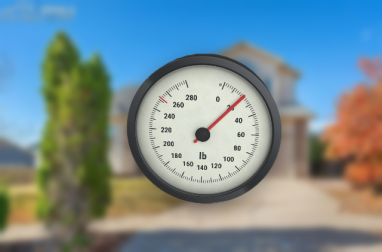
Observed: 20 lb
